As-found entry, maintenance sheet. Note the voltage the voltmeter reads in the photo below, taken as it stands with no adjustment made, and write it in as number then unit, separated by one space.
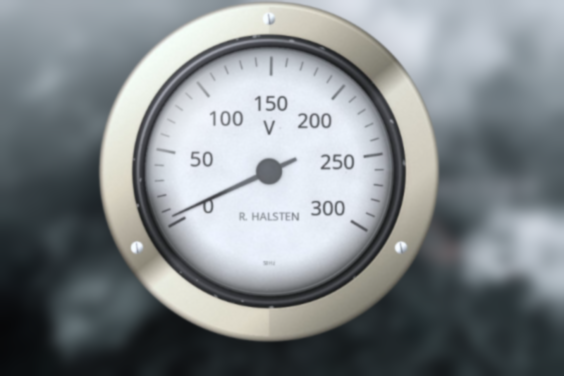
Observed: 5 V
